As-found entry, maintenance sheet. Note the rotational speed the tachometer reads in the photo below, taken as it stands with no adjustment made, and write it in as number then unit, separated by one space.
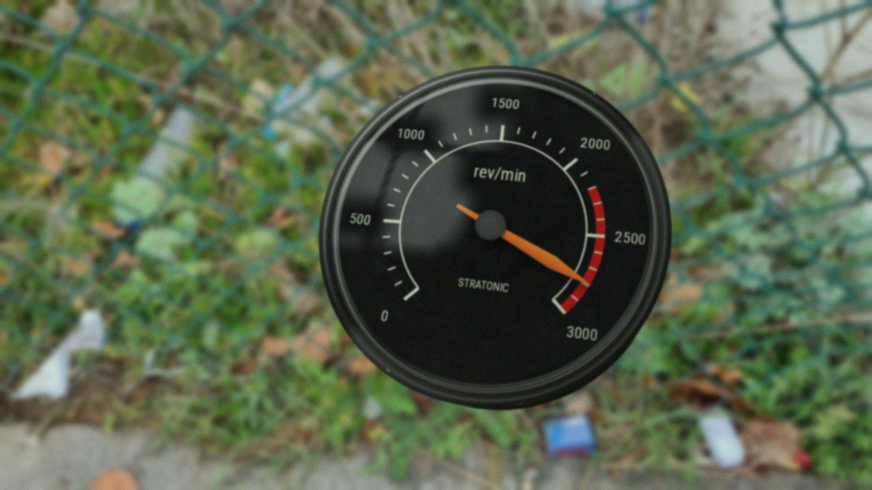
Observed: 2800 rpm
